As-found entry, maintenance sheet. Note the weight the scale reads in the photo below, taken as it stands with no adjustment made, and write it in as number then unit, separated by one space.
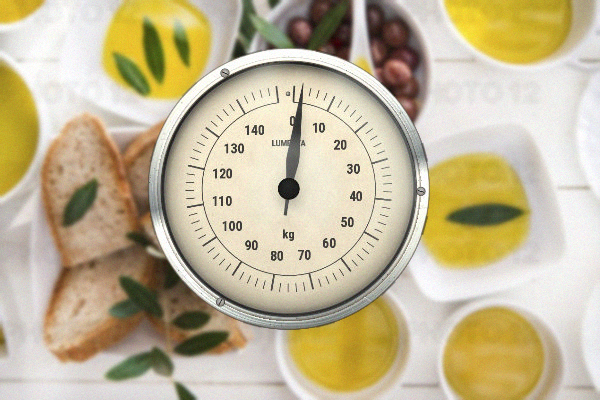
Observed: 2 kg
